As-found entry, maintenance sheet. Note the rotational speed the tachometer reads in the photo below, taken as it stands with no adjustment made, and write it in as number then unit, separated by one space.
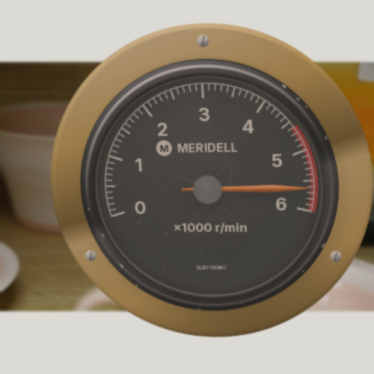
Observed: 5600 rpm
